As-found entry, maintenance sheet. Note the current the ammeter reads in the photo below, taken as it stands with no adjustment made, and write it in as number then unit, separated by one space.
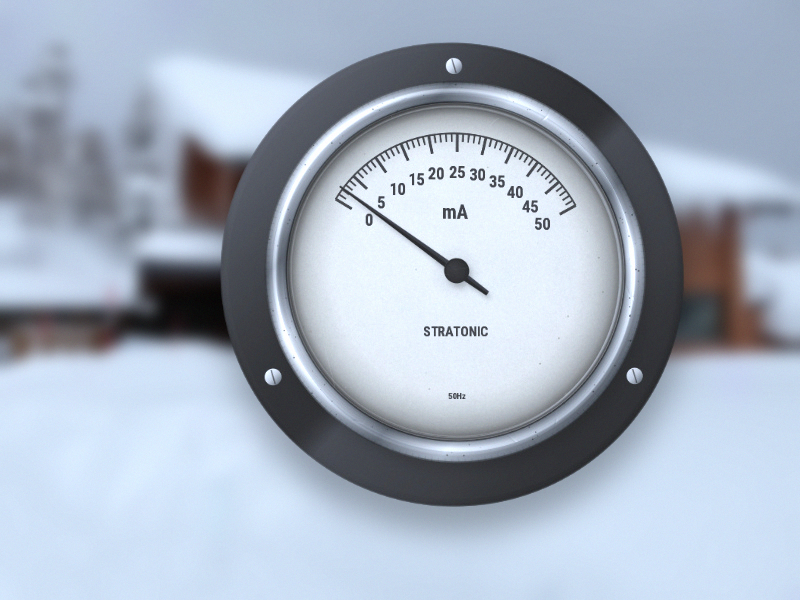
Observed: 2 mA
